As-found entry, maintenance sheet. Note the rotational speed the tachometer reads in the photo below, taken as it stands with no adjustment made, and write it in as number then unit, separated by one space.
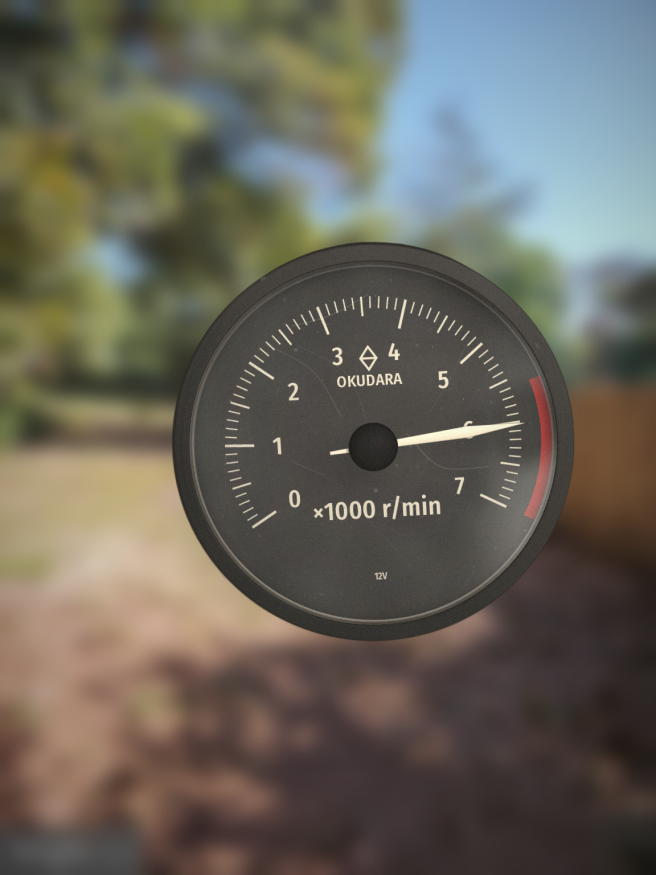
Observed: 6000 rpm
